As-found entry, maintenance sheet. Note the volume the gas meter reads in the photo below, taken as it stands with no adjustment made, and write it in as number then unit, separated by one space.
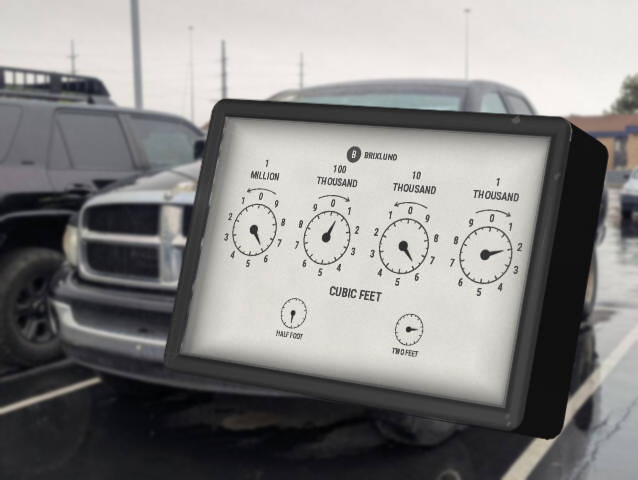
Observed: 606200 ft³
